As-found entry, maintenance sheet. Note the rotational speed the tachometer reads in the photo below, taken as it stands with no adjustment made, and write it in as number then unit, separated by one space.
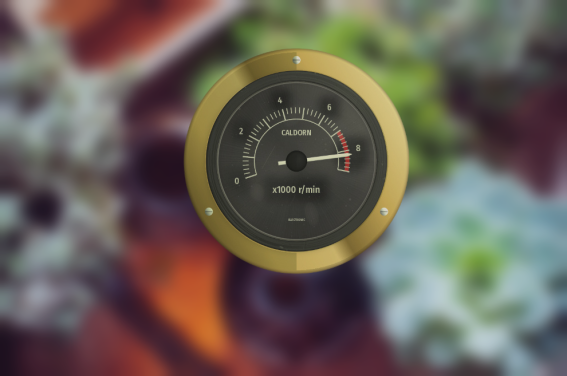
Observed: 8200 rpm
